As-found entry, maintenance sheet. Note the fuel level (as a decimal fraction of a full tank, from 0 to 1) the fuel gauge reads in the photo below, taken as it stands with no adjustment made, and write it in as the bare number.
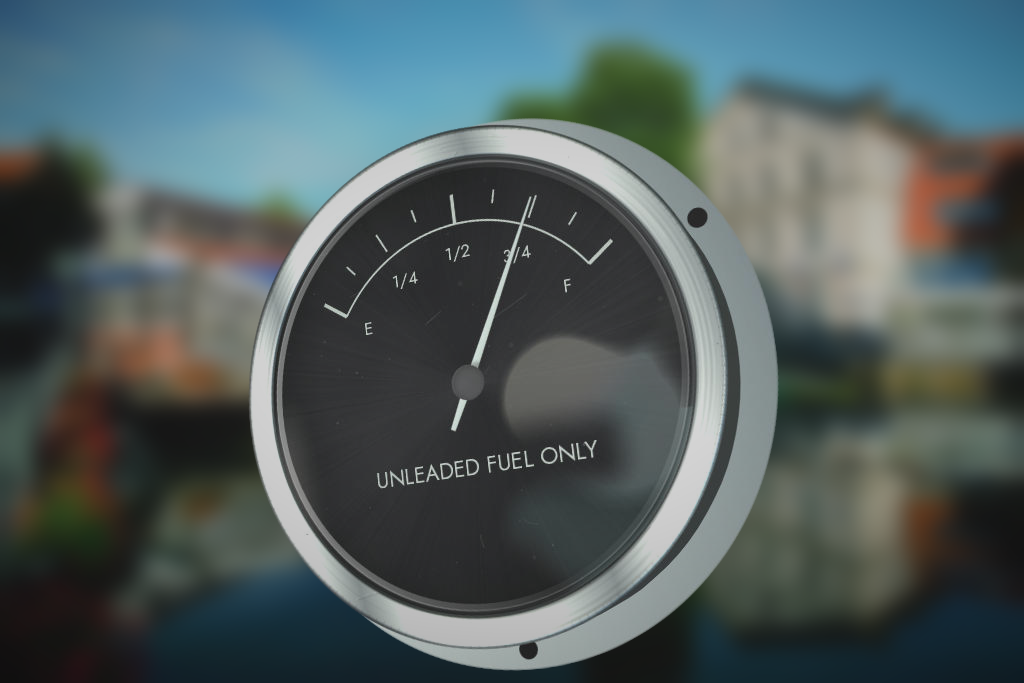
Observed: 0.75
